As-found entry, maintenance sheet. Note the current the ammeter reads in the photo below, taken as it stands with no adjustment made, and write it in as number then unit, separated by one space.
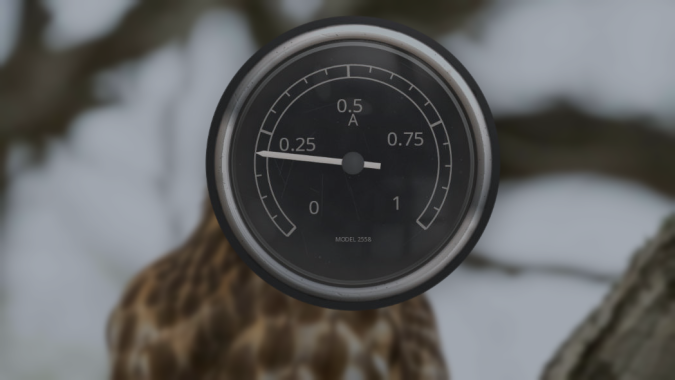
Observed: 0.2 A
